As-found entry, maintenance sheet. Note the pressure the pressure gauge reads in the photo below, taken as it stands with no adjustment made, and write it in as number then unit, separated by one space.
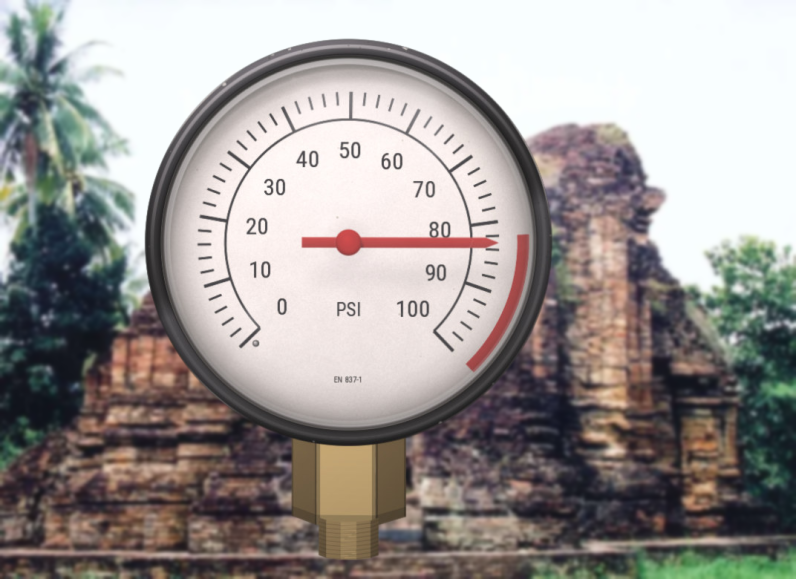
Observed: 83 psi
